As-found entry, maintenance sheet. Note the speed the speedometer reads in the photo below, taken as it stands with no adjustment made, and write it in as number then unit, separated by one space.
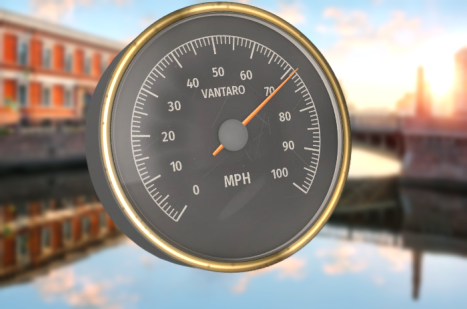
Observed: 71 mph
